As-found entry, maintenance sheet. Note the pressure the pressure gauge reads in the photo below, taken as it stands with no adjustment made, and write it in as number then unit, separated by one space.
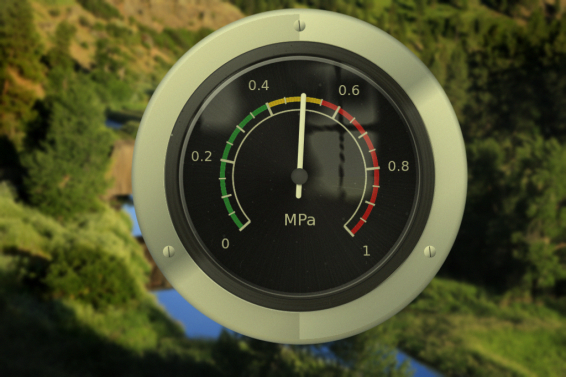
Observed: 0.5 MPa
